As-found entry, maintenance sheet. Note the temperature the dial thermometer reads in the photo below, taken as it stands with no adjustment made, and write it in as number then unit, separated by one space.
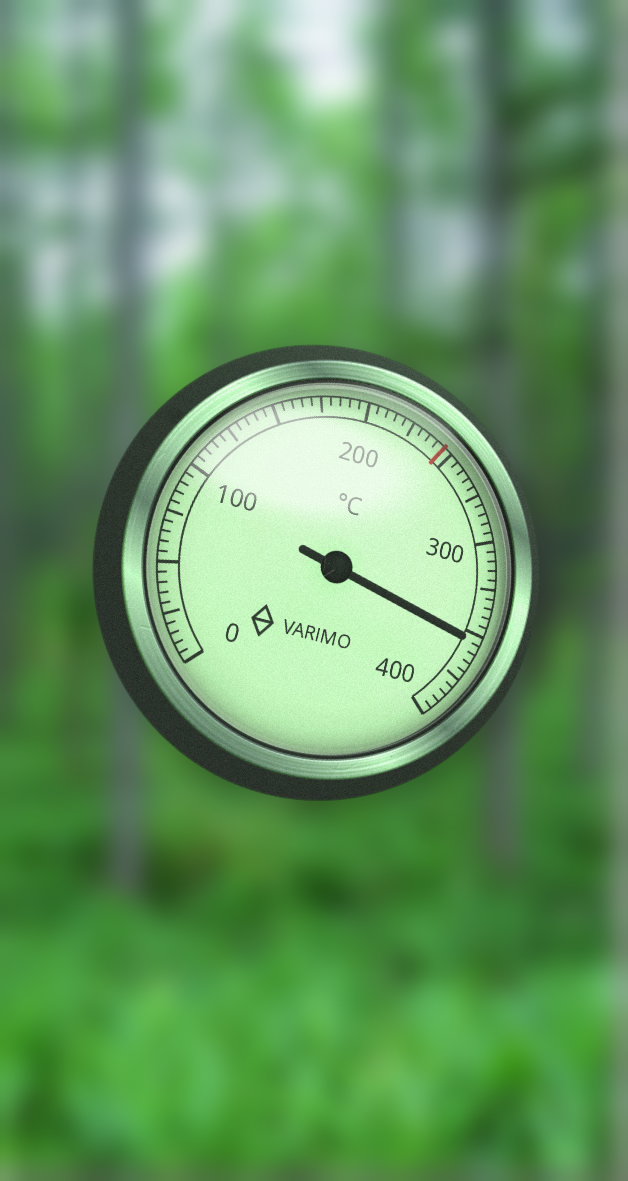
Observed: 355 °C
